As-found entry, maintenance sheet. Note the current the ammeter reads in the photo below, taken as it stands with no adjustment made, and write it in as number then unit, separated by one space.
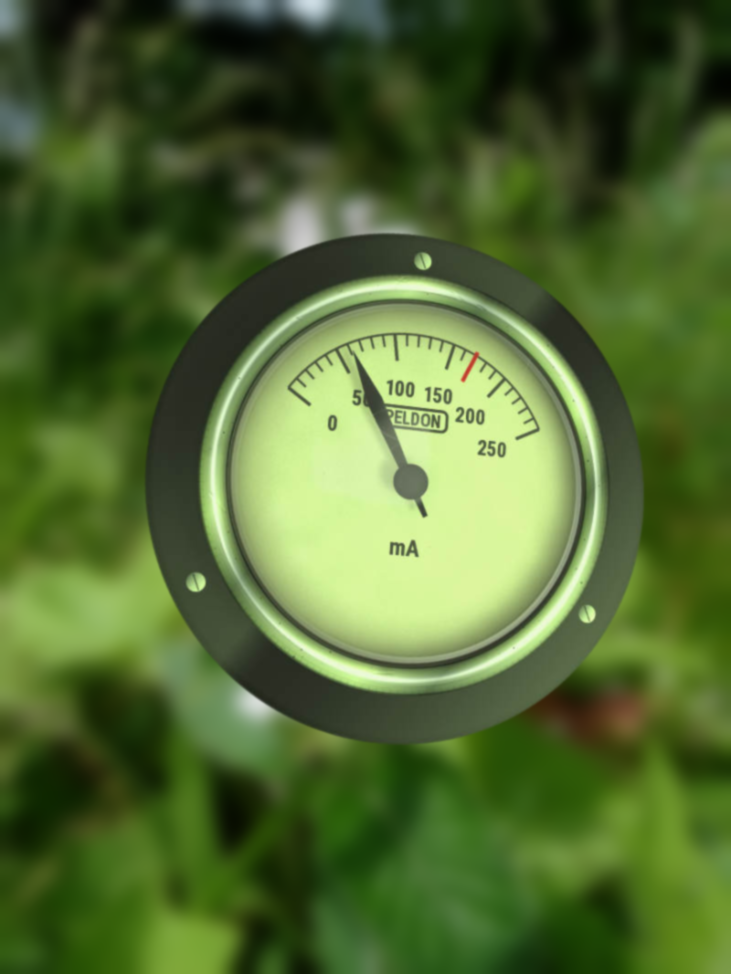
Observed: 60 mA
